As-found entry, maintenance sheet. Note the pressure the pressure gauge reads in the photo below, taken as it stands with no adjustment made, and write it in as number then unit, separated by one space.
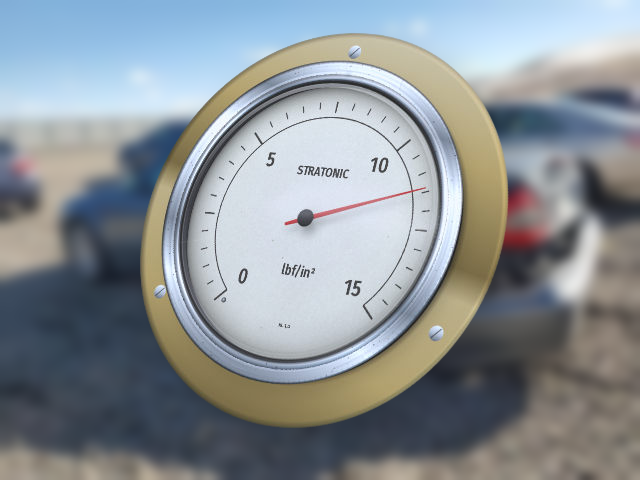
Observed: 11.5 psi
